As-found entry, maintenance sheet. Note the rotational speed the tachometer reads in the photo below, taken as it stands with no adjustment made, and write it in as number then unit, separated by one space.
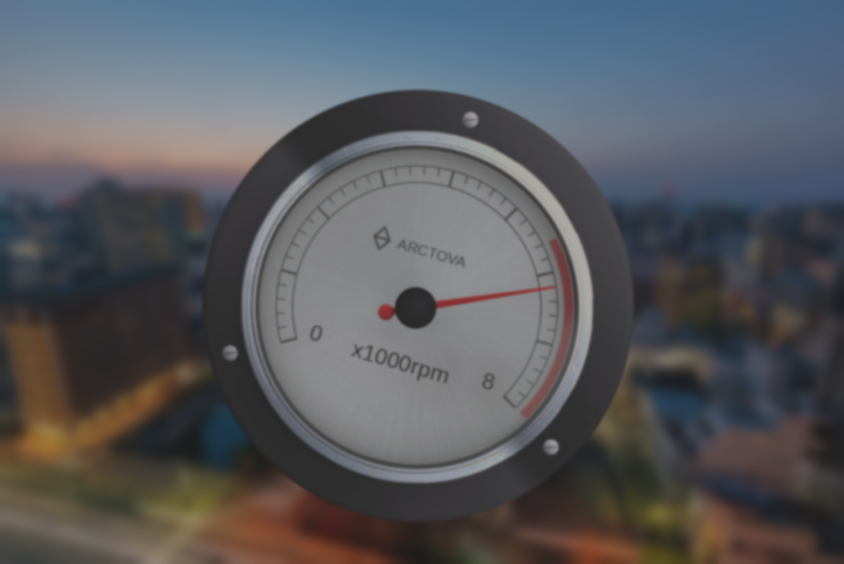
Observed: 6200 rpm
